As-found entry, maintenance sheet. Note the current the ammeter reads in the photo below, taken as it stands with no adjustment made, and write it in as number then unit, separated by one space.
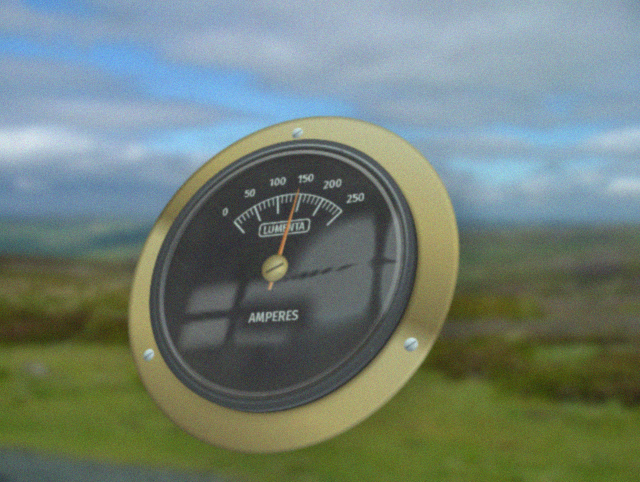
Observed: 150 A
